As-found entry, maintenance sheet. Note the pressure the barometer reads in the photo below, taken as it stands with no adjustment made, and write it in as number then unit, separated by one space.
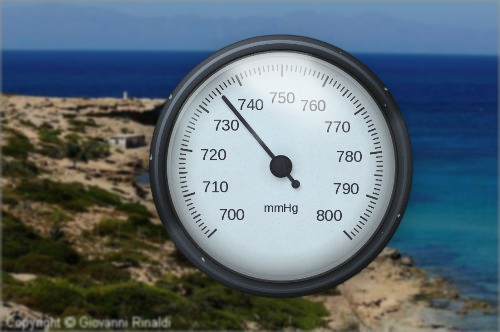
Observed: 735 mmHg
